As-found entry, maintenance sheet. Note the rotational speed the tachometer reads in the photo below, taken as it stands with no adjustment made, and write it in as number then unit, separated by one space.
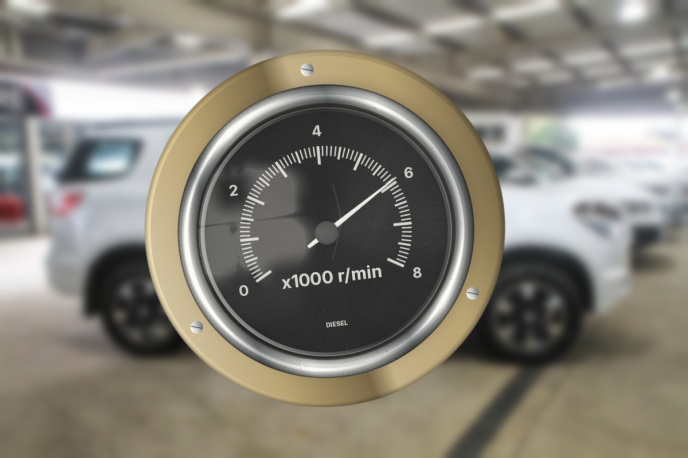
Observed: 5900 rpm
